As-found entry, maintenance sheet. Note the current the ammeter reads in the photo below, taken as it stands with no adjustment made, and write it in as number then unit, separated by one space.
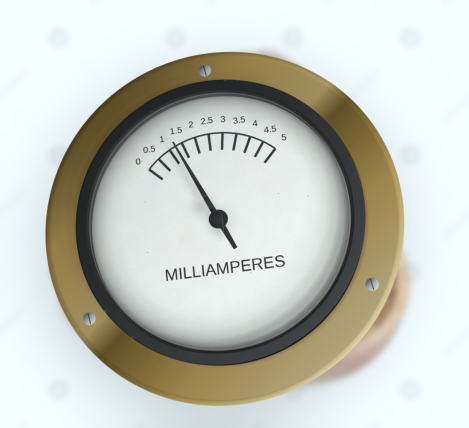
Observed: 1.25 mA
